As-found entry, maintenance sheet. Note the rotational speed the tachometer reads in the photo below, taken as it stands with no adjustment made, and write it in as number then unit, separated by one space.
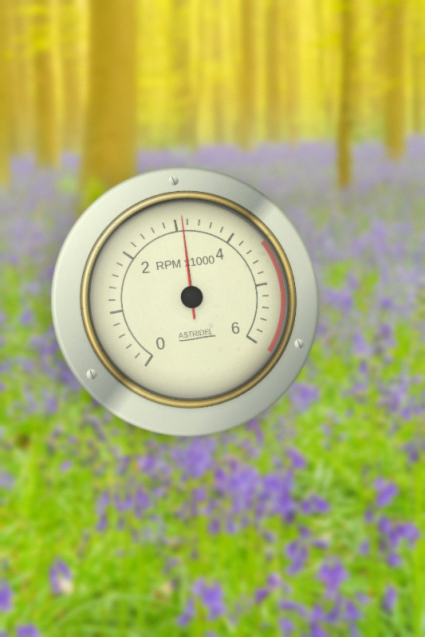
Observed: 3100 rpm
